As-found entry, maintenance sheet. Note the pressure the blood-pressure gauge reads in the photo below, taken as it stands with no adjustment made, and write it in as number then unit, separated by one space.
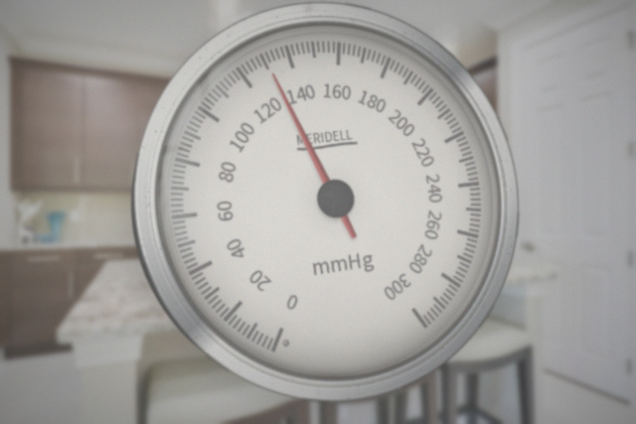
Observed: 130 mmHg
